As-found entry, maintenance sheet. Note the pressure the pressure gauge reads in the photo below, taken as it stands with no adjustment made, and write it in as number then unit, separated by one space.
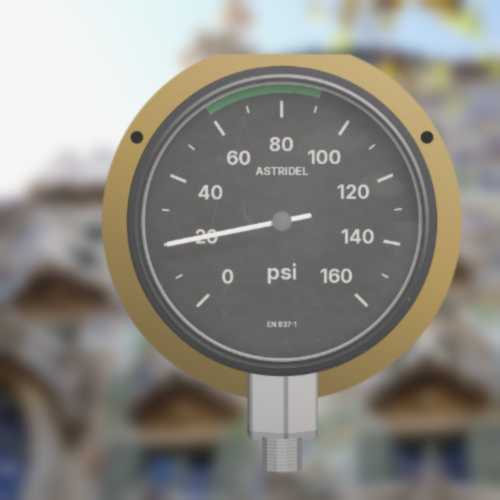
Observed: 20 psi
